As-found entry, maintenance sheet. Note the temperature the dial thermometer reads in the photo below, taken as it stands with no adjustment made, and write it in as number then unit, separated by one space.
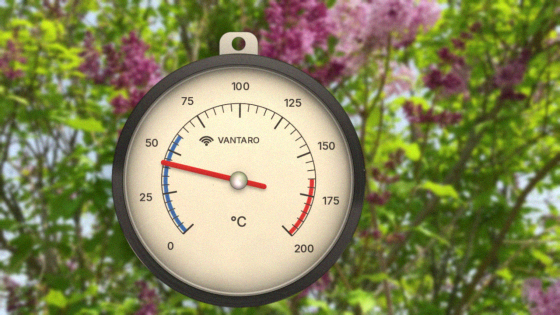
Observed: 42.5 °C
